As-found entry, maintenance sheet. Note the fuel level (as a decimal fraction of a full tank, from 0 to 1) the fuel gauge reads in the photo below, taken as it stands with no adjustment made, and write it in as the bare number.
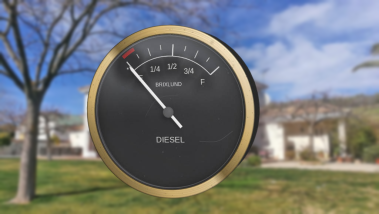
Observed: 0
